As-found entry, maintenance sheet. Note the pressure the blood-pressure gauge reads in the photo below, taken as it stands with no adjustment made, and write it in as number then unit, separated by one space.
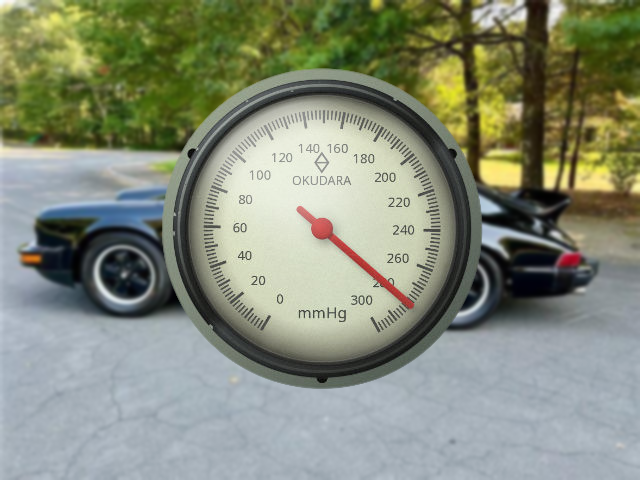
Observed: 280 mmHg
